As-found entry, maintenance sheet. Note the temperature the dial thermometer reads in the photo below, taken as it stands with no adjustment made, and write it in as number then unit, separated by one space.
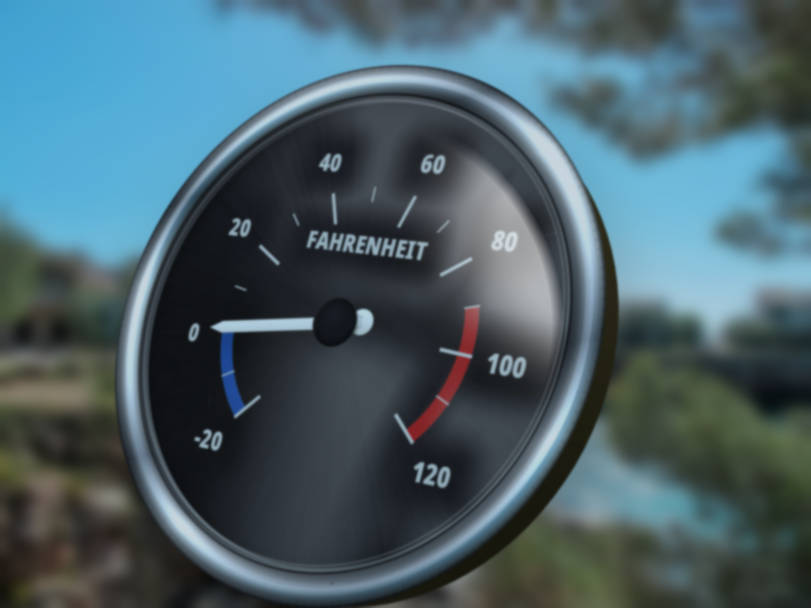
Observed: 0 °F
